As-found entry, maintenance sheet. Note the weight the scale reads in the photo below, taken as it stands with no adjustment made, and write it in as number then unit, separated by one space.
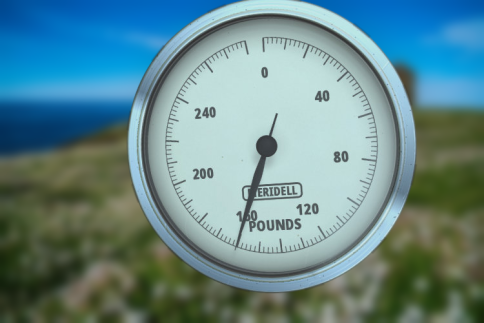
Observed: 160 lb
